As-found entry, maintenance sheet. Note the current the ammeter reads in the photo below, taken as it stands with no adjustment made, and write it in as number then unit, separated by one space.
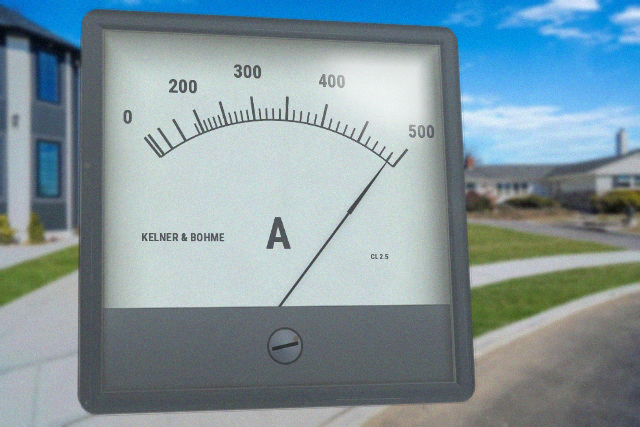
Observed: 490 A
